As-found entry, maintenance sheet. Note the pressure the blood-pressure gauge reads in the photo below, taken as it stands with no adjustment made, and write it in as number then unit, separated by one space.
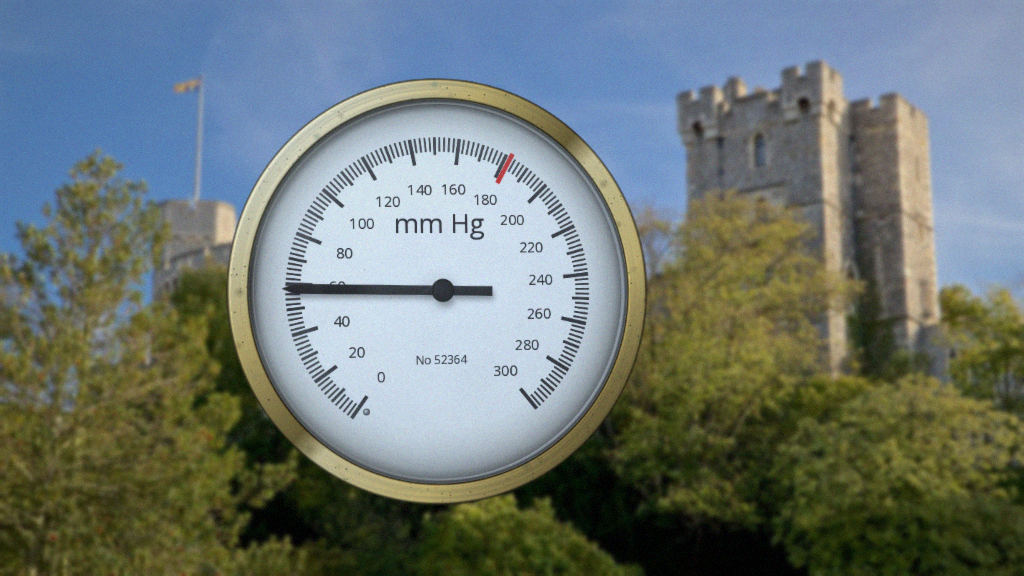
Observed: 58 mmHg
